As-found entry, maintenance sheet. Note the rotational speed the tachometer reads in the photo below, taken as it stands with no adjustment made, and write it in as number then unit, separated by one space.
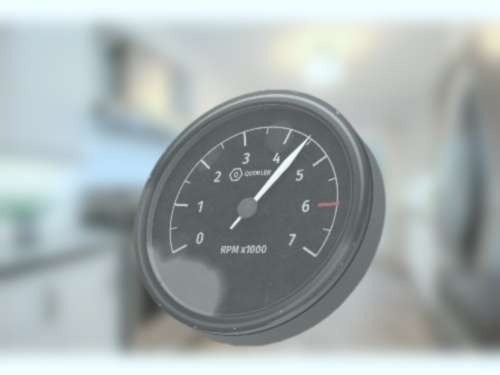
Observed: 4500 rpm
